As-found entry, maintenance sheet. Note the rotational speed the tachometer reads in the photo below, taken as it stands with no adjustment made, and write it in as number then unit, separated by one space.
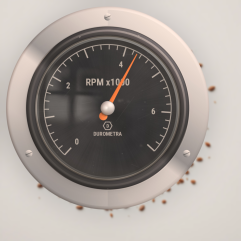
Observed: 4300 rpm
